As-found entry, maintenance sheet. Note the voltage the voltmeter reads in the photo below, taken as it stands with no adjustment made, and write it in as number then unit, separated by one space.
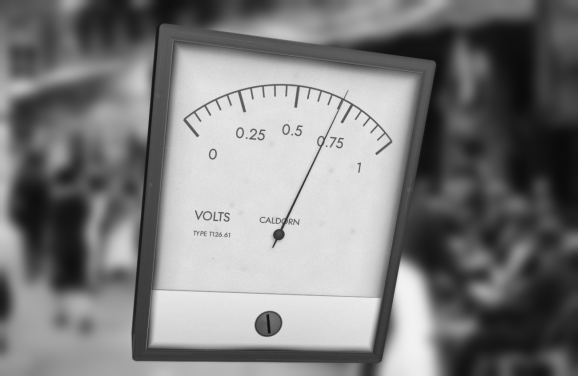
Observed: 0.7 V
